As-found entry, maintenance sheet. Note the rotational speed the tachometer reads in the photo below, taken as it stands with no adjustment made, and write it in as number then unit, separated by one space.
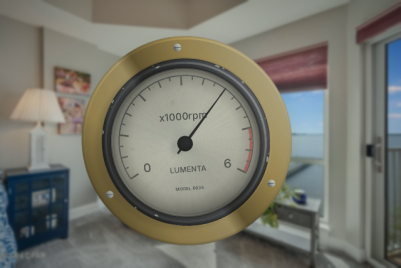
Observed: 4000 rpm
